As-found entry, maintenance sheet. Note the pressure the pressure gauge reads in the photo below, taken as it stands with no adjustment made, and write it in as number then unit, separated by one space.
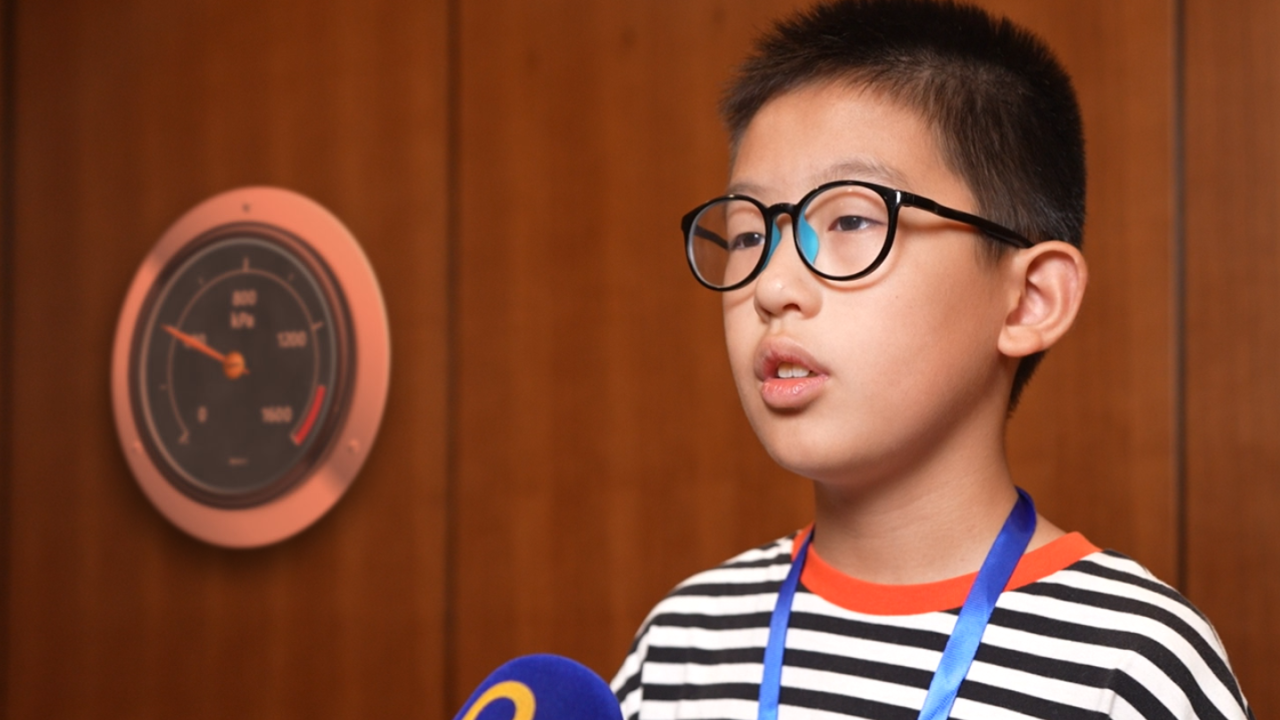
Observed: 400 kPa
